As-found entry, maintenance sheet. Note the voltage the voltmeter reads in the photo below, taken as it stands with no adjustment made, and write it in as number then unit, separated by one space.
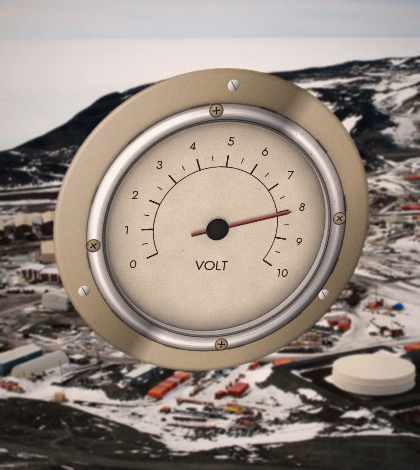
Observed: 8 V
